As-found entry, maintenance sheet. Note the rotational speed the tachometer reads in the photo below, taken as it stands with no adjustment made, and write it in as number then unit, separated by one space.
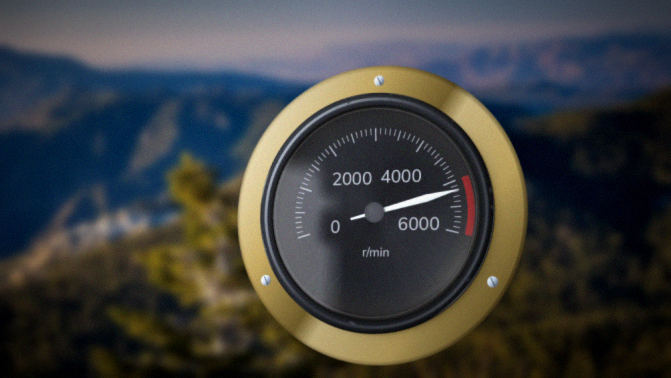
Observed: 5200 rpm
